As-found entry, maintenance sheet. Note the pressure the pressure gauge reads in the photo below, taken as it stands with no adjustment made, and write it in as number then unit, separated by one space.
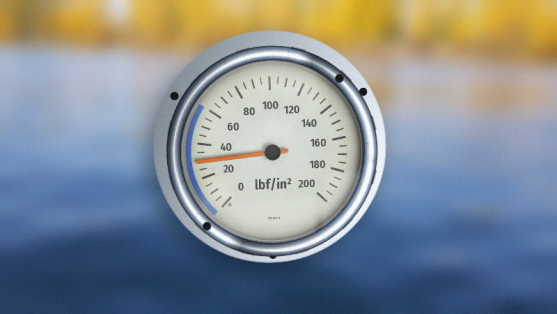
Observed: 30 psi
